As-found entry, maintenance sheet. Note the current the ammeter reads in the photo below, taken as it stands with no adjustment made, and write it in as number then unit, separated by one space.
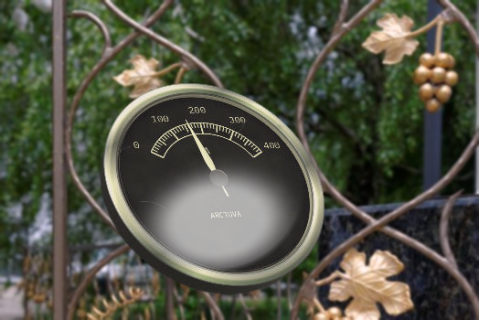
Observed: 150 A
